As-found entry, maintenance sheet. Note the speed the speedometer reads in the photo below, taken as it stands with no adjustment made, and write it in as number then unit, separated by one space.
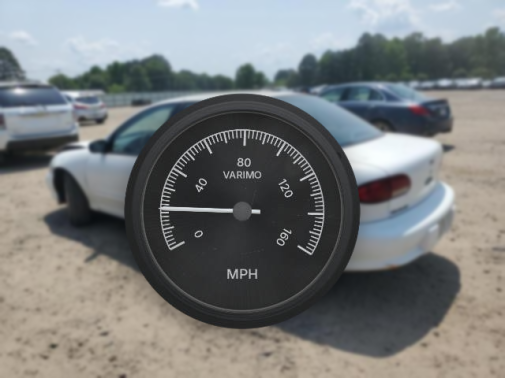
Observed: 20 mph
